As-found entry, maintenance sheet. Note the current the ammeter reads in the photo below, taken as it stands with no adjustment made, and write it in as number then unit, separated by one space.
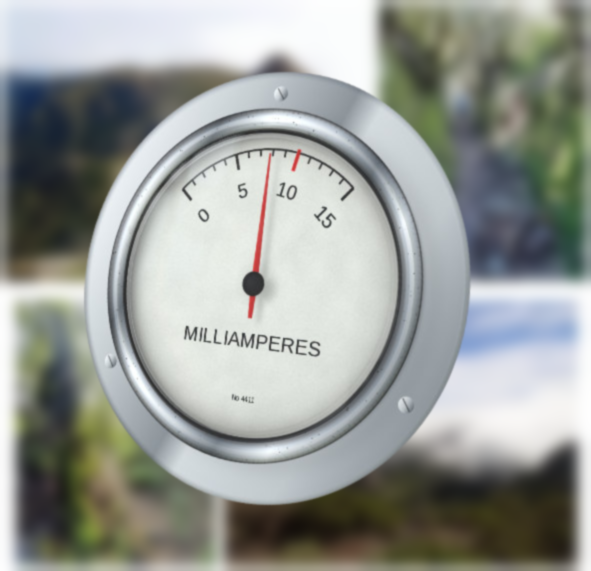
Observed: 8 mA
